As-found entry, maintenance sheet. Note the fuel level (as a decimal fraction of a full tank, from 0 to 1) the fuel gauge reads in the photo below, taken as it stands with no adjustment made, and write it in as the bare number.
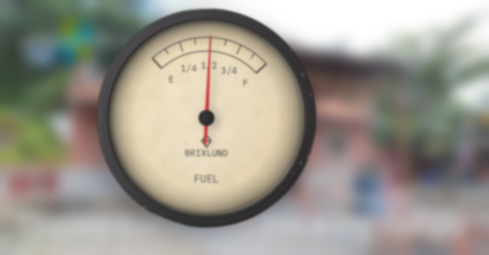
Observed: 0.5
